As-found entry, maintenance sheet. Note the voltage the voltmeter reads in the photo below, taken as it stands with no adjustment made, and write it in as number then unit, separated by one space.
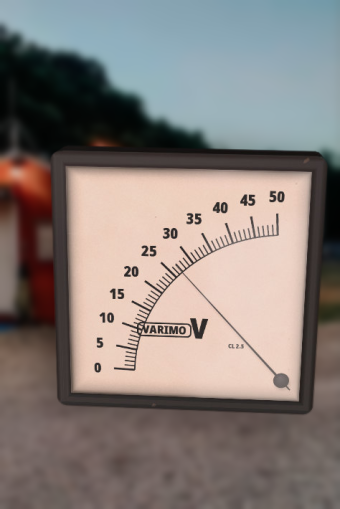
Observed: 27 V
